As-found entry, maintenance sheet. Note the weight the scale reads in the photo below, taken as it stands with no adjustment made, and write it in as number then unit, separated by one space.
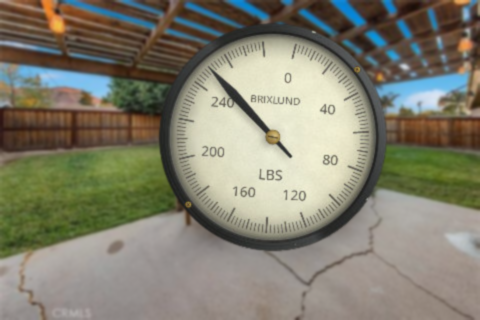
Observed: 250 lb
